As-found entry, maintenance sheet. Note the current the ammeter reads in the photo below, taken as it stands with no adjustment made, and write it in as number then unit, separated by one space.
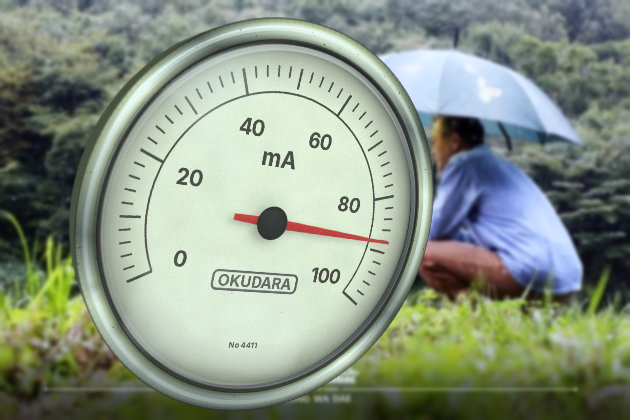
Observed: 88 mA
